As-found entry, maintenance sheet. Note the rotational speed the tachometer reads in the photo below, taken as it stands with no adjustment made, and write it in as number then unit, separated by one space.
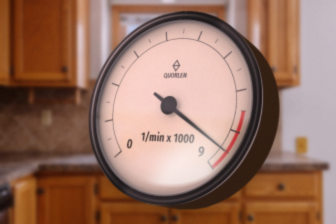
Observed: 8500 rpm
